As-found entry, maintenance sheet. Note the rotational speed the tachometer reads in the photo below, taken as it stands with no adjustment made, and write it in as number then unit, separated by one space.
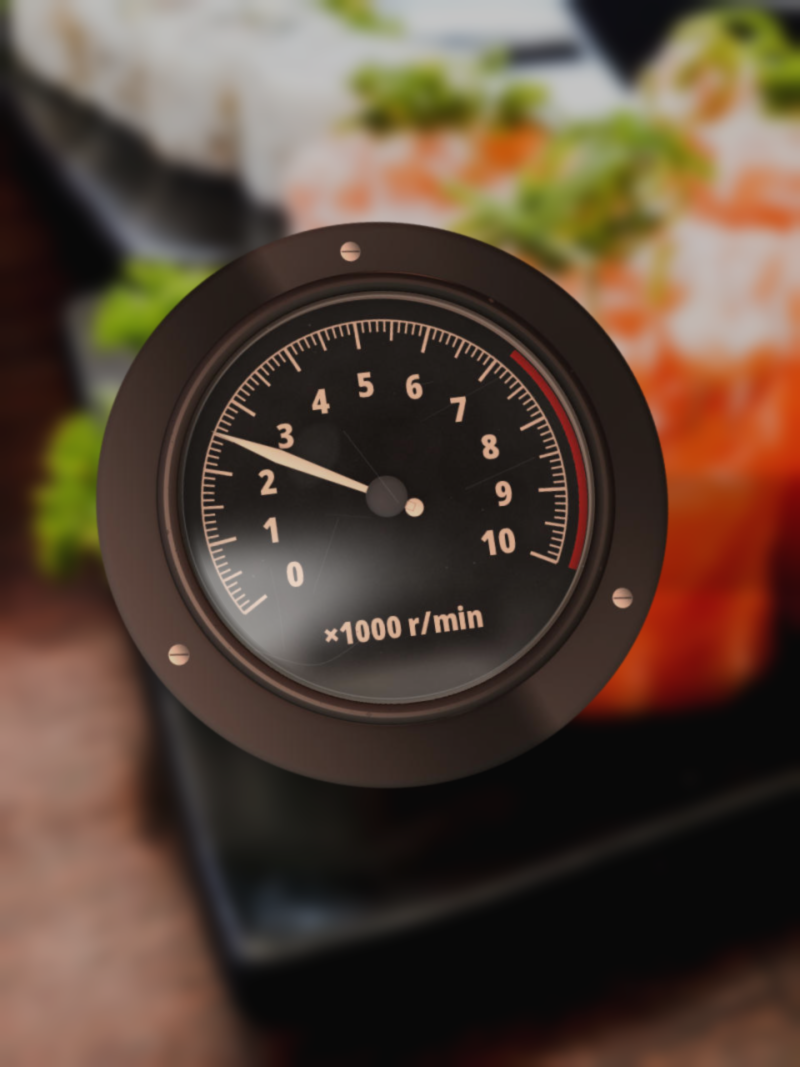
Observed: 2500 rpm
